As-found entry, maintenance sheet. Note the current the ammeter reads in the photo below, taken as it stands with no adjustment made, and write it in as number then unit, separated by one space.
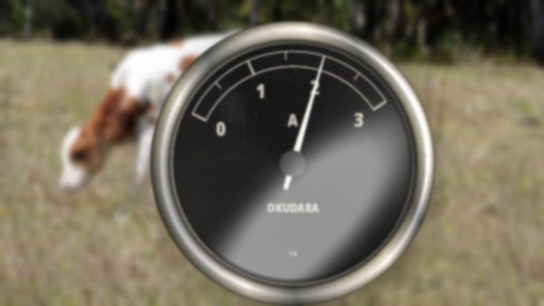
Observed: 2 A
